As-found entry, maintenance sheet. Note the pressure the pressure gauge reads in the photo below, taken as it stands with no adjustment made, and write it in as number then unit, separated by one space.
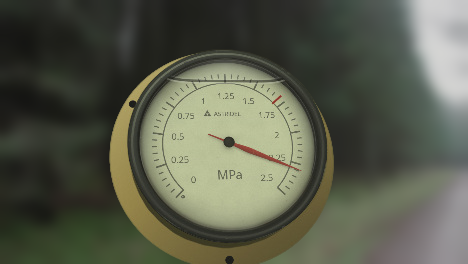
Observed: 2.3 MPa
